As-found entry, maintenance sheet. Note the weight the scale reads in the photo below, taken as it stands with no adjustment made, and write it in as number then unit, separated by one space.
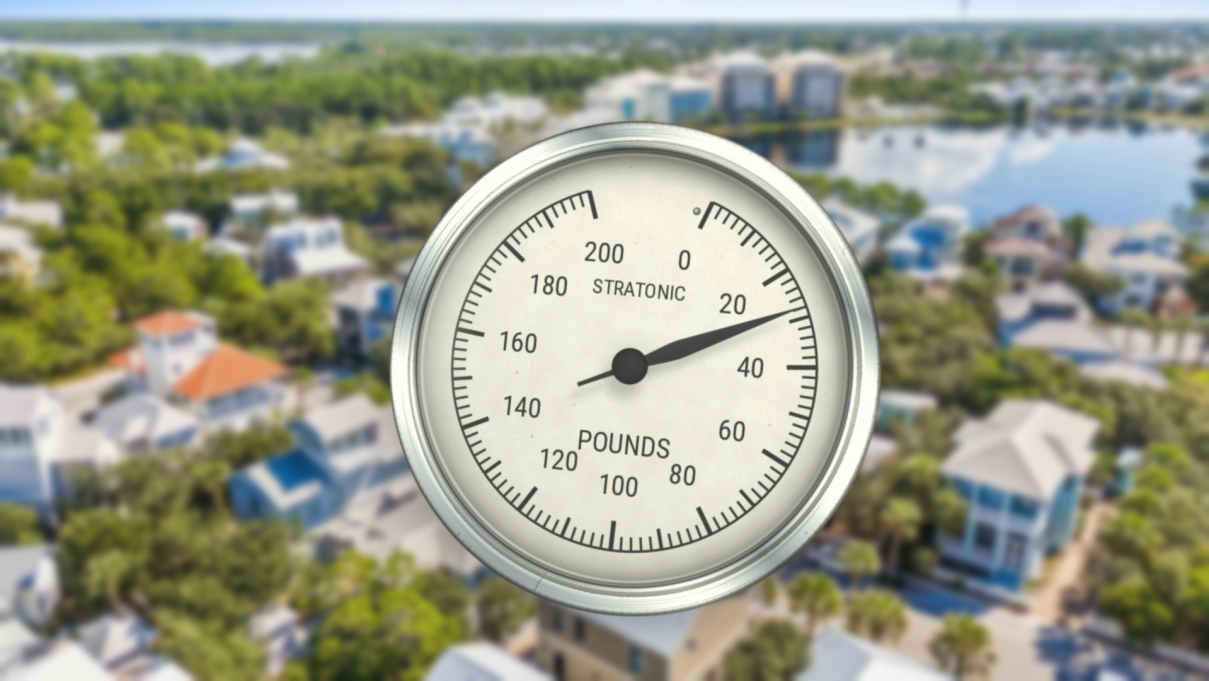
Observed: 28 lb
